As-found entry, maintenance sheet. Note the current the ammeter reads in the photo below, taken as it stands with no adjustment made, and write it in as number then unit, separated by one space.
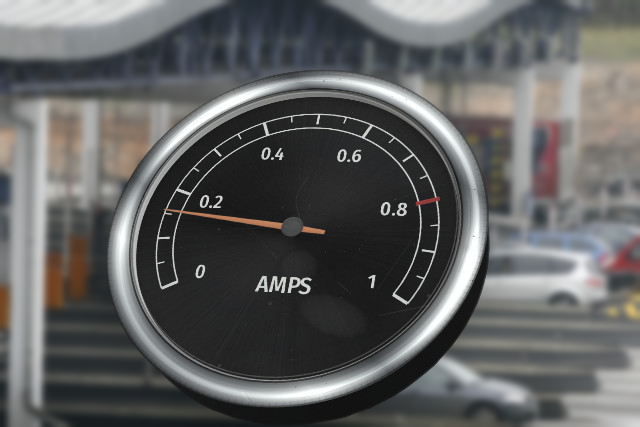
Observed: 0.15 A
